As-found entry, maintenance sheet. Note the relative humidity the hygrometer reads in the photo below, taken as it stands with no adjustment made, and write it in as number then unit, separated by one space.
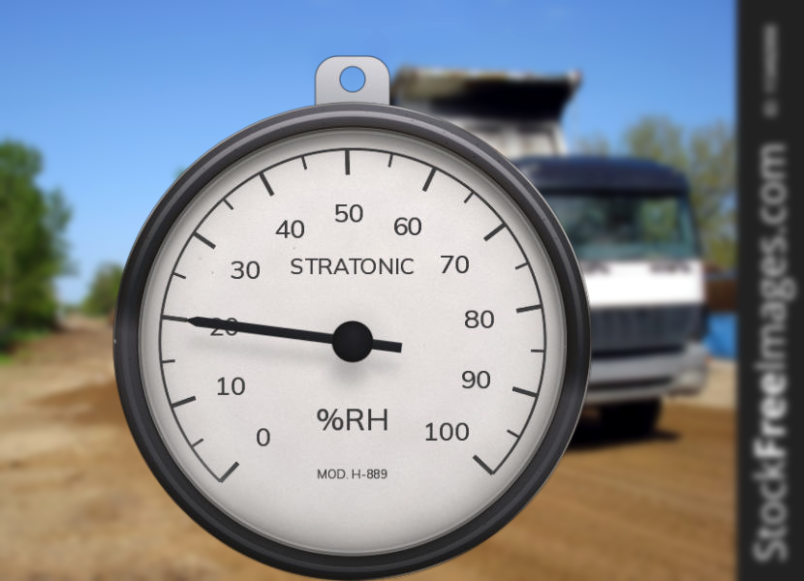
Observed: 20 %
